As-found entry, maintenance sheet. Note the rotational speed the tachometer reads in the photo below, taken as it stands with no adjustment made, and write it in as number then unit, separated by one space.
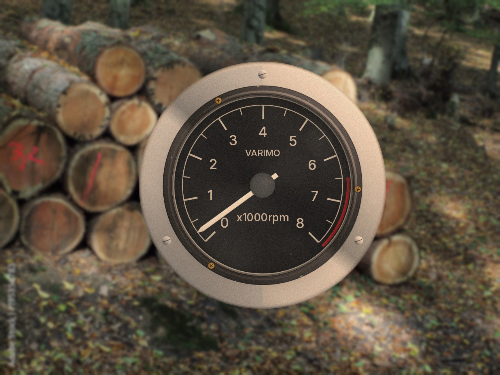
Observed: 250 rpm
